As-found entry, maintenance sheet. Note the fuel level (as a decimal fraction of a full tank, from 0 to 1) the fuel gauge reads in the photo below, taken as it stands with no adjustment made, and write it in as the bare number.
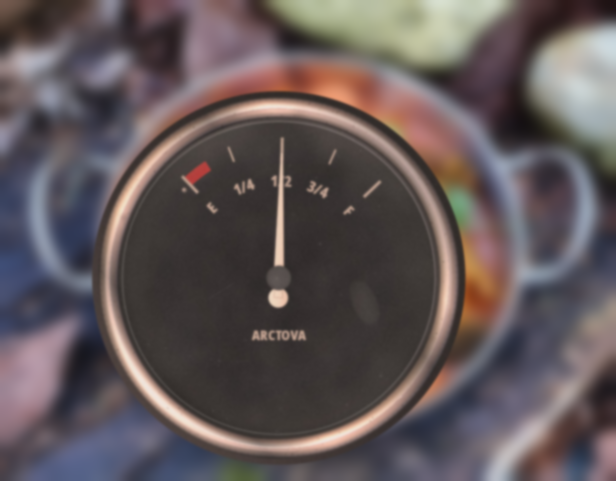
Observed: 0.5
